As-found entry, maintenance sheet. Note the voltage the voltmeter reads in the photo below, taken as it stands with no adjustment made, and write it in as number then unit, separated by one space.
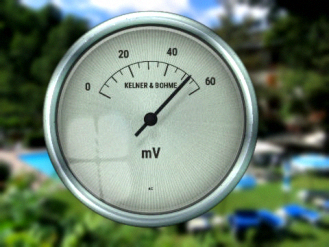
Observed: 52.5 mV
